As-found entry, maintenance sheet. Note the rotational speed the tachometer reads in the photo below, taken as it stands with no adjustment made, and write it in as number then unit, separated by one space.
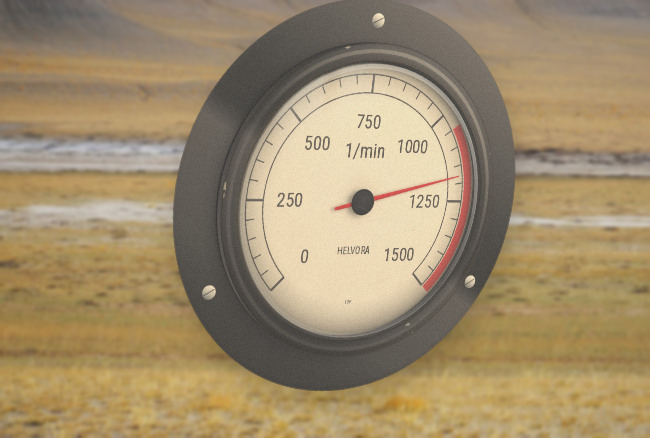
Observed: 1175 rpm
